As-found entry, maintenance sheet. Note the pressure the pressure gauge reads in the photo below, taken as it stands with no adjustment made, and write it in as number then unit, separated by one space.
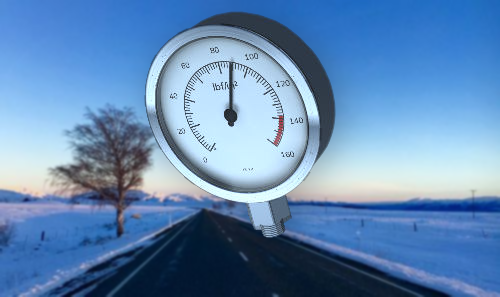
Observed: 90 psi
